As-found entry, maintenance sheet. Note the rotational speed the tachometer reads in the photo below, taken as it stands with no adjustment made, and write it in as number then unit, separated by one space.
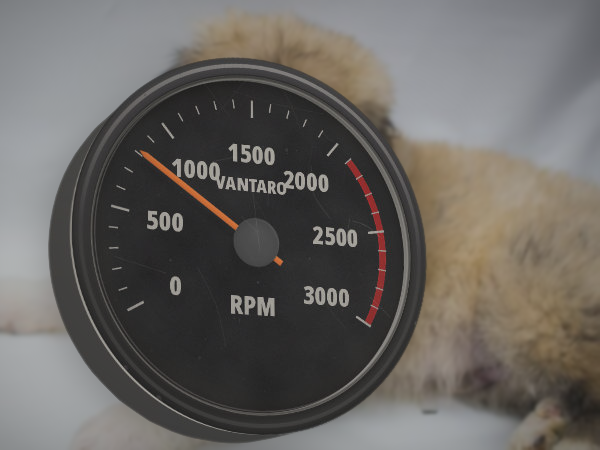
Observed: 800 rpm
